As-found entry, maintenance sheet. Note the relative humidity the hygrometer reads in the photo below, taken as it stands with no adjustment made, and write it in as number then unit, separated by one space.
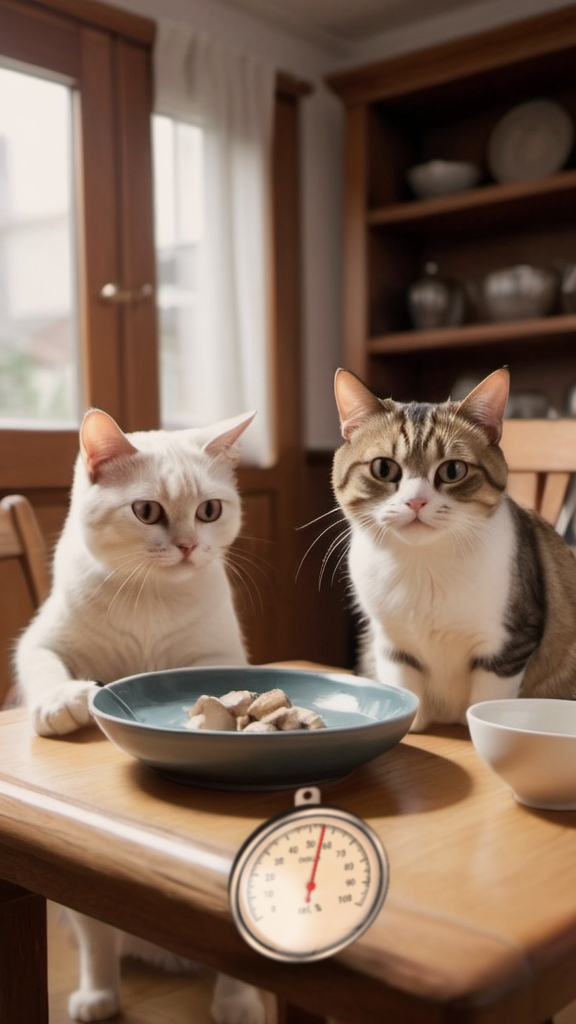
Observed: 55 %
